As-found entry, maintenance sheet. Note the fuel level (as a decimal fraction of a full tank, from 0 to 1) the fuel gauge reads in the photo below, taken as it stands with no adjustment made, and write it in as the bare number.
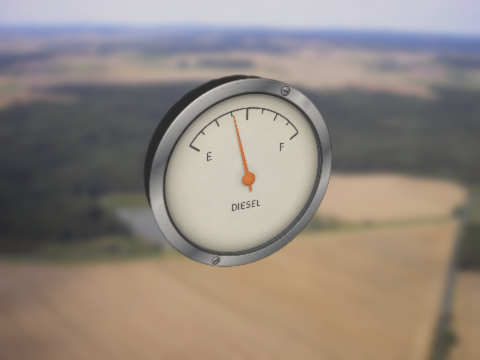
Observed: 0.375
